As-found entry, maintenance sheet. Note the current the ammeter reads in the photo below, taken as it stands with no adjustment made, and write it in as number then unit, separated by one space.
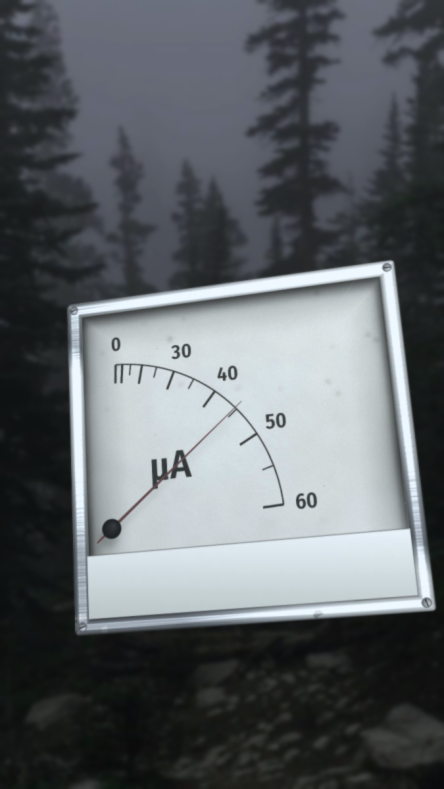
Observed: 45 µA
